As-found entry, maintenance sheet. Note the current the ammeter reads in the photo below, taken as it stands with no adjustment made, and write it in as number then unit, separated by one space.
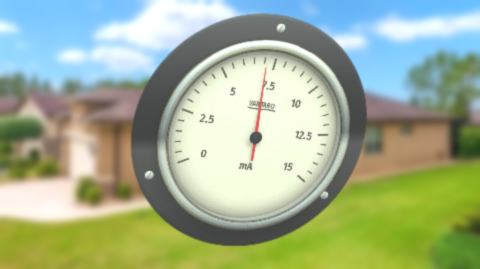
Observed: 7 mA
